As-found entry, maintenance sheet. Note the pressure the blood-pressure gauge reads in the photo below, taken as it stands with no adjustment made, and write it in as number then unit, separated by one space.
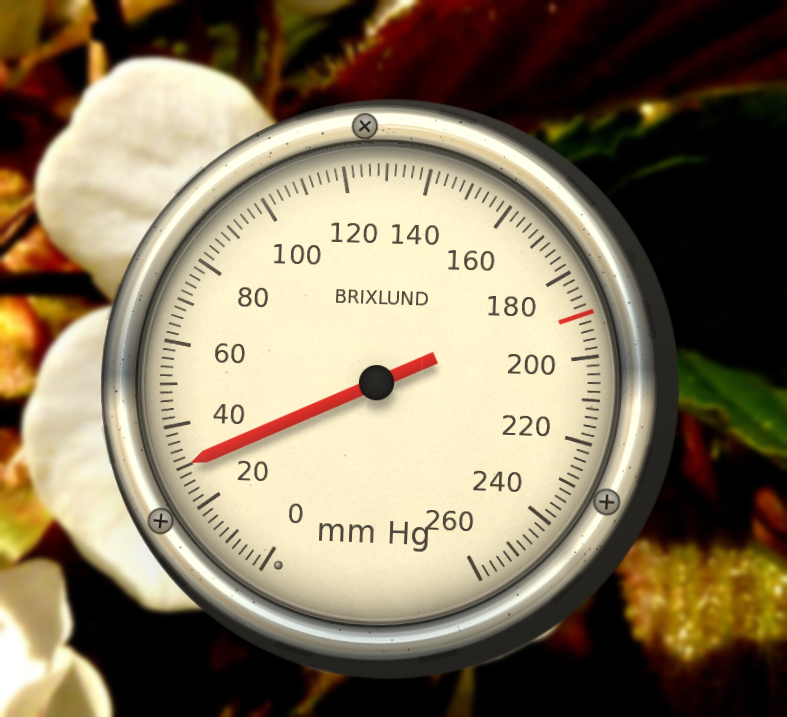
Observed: 30 mmHg
